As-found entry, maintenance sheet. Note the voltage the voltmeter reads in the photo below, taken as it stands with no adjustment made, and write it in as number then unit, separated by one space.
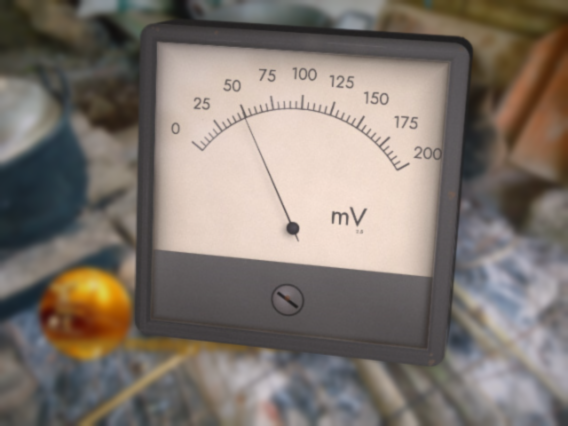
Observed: 50 mV
